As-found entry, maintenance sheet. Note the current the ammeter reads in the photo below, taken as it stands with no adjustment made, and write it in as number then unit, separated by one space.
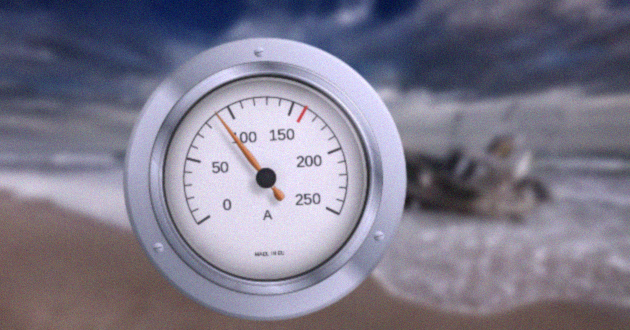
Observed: 90 A
